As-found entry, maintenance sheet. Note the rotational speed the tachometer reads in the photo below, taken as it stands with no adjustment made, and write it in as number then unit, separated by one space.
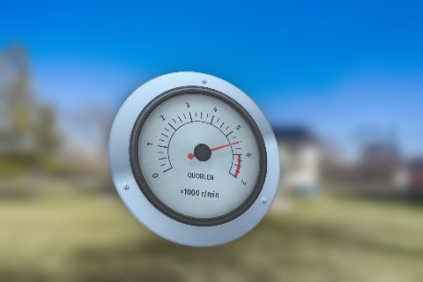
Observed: 5500 rpm
